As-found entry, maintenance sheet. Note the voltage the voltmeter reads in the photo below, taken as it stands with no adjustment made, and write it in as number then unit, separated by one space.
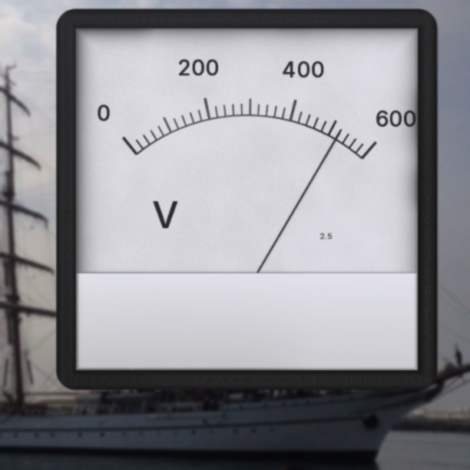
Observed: 520 V
